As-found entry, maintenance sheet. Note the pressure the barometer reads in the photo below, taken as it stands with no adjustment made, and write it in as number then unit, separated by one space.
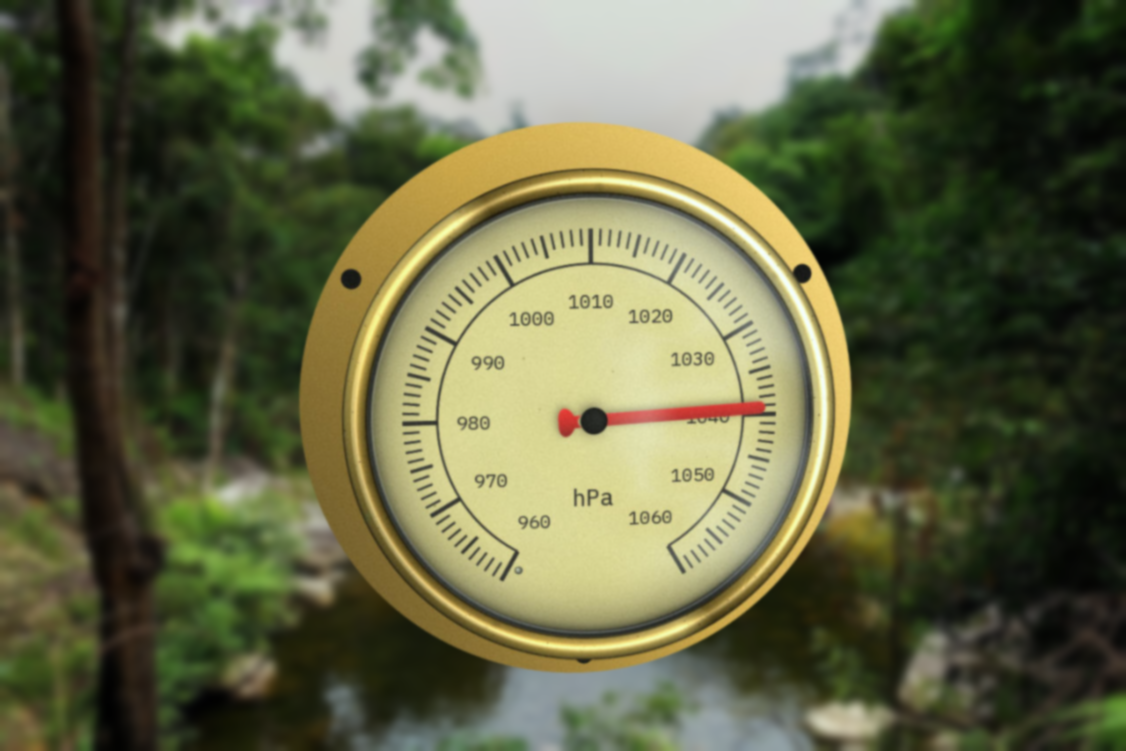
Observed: 1039 hPa
